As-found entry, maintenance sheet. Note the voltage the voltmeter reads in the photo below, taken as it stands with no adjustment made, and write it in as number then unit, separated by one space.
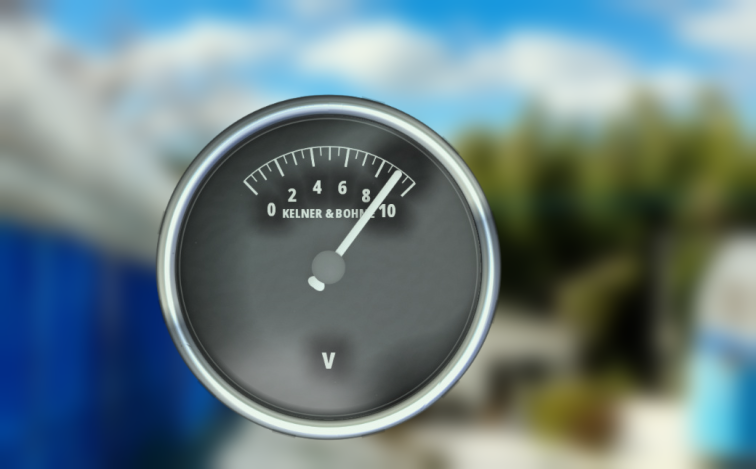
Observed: 9 V
